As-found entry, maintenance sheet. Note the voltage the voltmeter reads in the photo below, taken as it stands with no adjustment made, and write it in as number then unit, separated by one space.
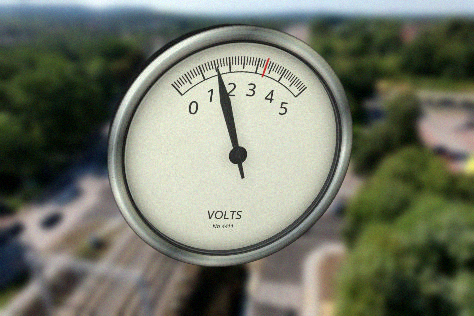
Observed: 1.5 V
